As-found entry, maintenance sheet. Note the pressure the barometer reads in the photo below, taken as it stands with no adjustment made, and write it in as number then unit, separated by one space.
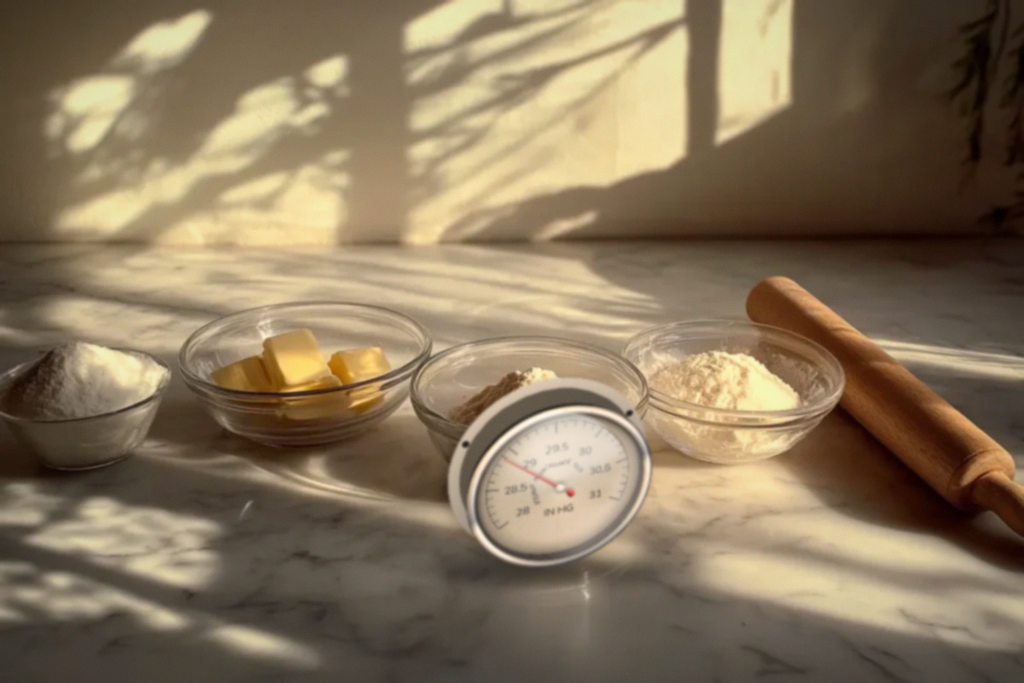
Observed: 28.9 inHg
